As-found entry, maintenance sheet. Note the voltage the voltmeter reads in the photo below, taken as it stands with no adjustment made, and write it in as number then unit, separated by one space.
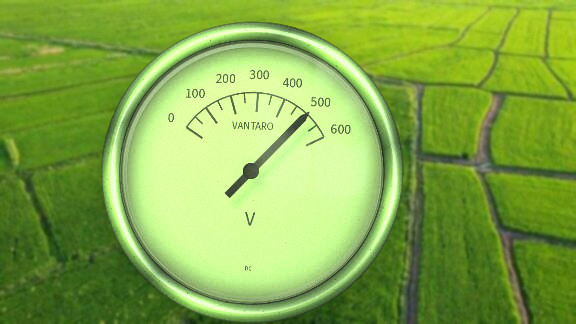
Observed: 500 V
